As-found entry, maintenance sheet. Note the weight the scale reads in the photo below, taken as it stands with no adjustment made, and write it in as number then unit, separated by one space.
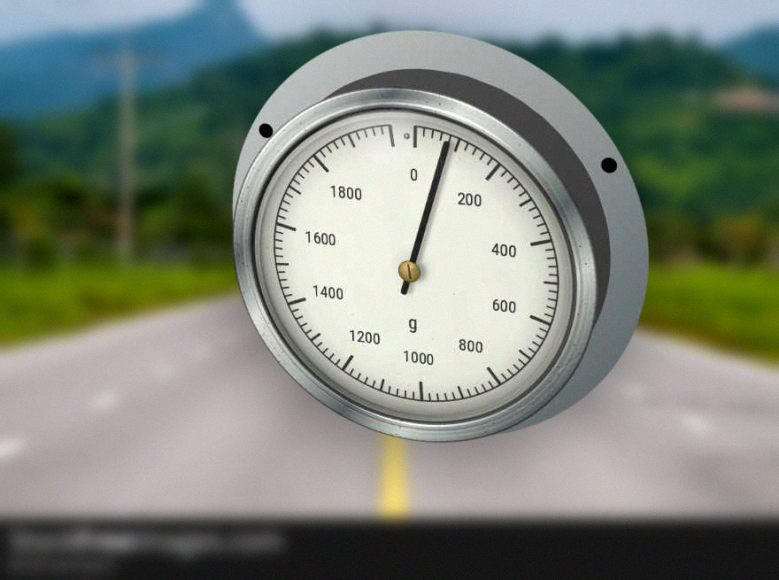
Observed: 80 g
